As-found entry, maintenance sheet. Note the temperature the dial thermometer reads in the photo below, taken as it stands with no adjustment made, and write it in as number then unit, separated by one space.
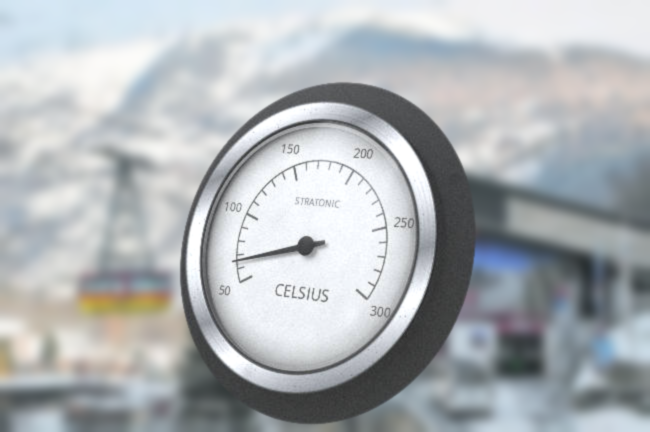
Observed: 65 °C
